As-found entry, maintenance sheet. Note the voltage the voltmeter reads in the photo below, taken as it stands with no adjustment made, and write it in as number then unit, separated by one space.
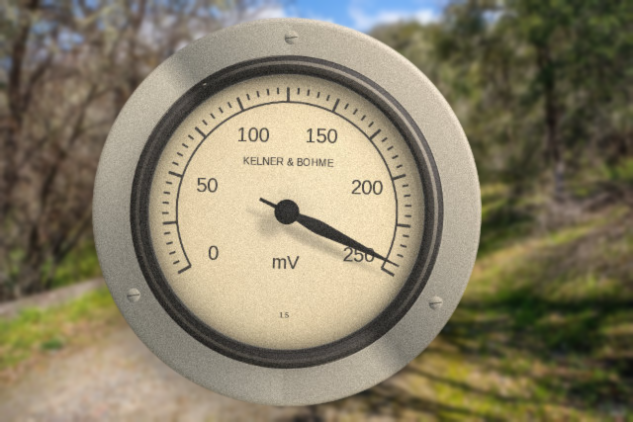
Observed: 245 mV
